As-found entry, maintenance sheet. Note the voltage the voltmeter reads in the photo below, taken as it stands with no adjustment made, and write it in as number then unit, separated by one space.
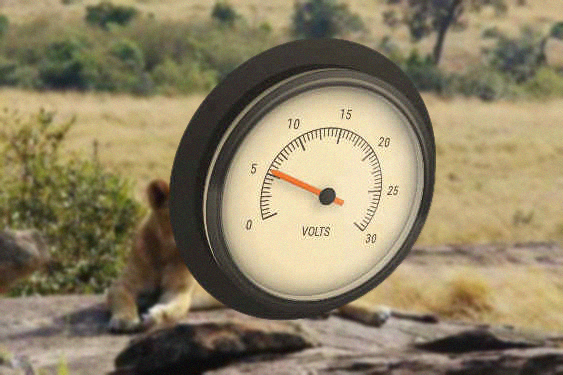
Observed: 5.5 V
